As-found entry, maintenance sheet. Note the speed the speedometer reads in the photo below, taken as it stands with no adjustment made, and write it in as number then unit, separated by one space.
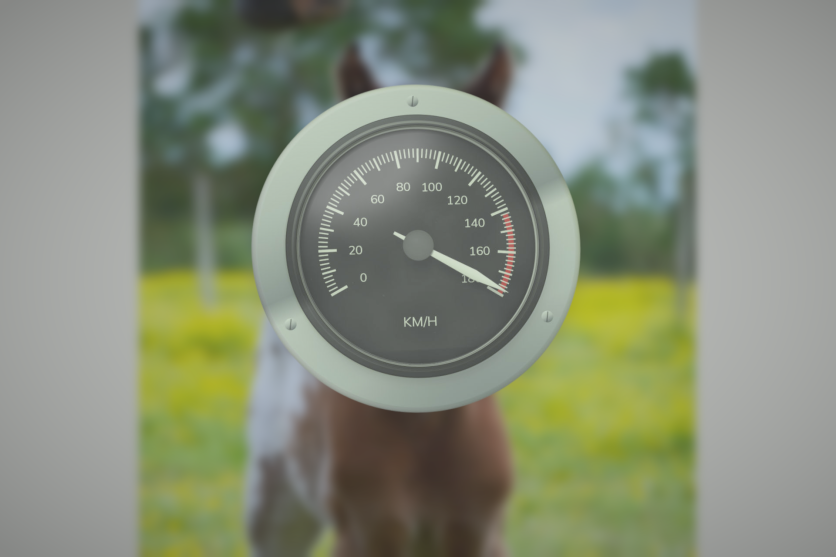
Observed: 178 km/h
